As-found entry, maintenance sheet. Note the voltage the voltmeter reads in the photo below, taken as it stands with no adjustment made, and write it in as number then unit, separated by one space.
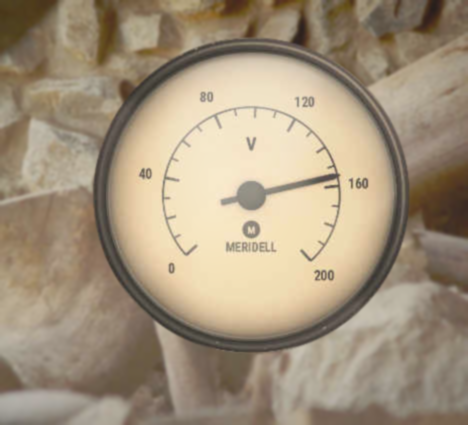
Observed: 155 V
